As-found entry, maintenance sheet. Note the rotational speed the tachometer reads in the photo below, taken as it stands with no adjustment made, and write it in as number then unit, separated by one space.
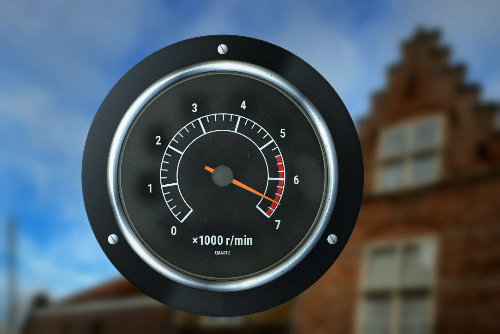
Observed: 6600 rpm
